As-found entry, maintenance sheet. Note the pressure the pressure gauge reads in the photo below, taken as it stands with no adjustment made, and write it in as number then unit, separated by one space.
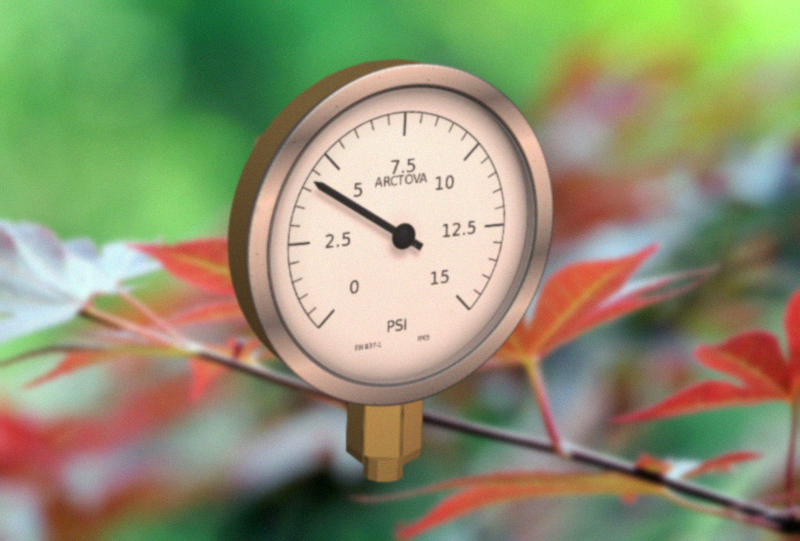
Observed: 4.25 psi
